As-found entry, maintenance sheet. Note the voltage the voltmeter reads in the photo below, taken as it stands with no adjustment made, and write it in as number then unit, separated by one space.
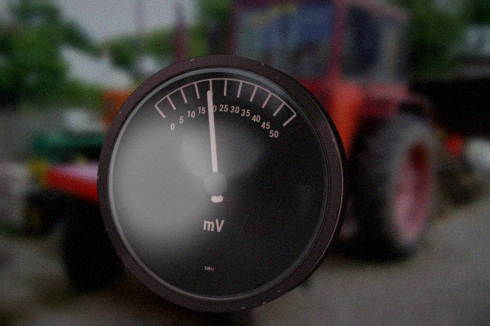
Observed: 20 mV
